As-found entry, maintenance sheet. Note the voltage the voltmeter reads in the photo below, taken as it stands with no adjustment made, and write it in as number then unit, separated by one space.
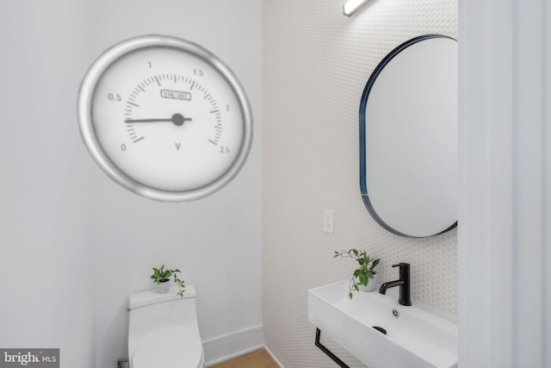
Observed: 0.25 V
